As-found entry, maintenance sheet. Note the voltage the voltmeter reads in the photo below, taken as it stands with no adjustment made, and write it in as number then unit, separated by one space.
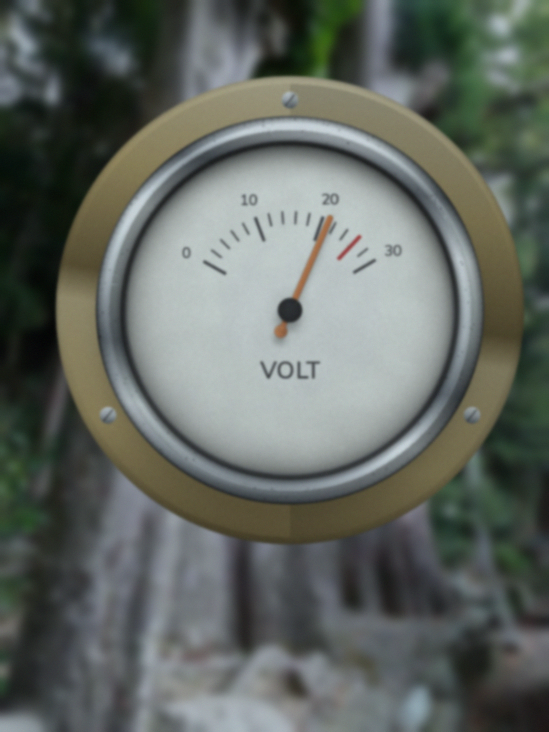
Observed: 21 V
